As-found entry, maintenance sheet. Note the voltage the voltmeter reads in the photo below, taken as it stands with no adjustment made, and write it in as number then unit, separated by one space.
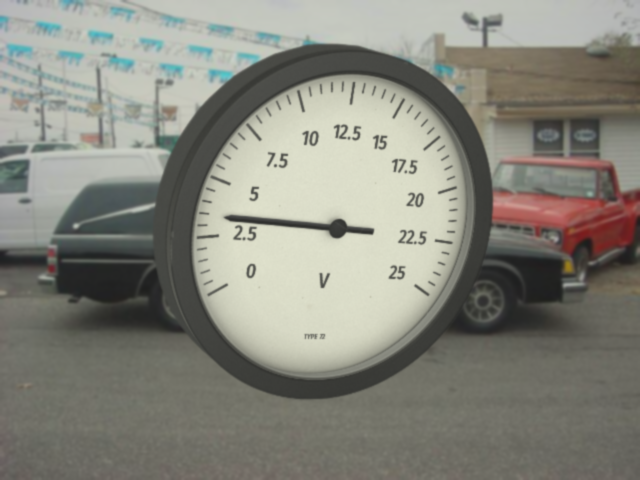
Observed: 3.5 V
